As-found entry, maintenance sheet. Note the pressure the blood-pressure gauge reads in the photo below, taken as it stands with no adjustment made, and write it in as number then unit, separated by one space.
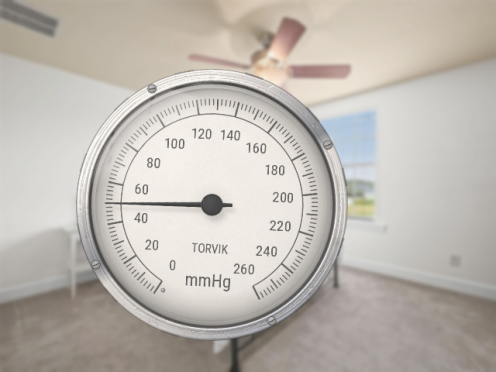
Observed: 50 mmHg
